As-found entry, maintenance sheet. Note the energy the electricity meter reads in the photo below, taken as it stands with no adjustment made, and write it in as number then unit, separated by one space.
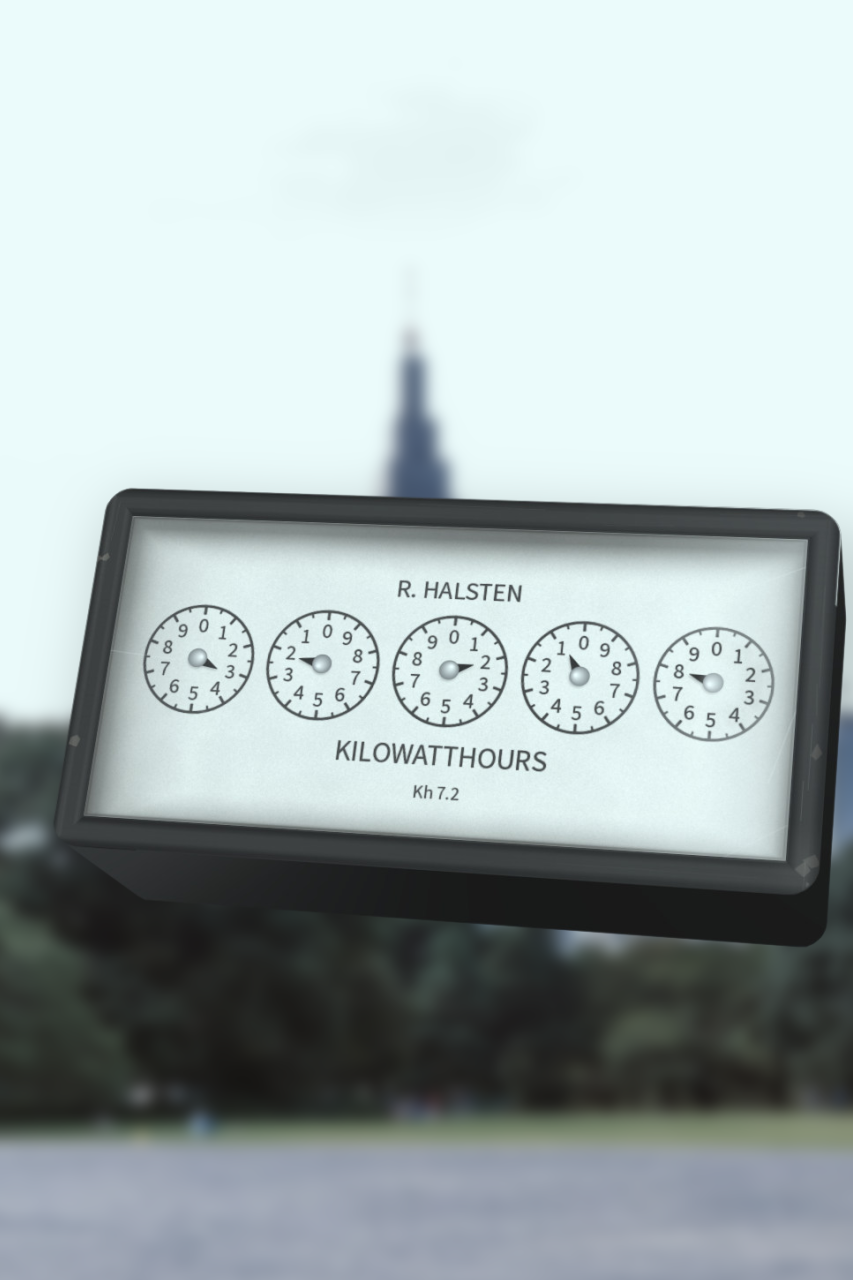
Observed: 32208 kWh
